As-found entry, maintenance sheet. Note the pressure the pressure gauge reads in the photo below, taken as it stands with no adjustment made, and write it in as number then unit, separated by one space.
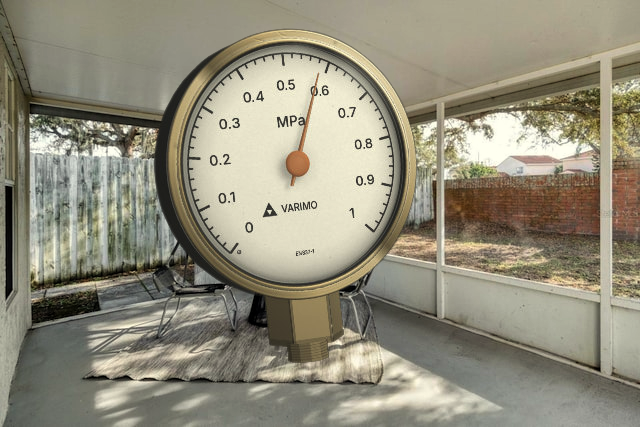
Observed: 0.58 MPa
